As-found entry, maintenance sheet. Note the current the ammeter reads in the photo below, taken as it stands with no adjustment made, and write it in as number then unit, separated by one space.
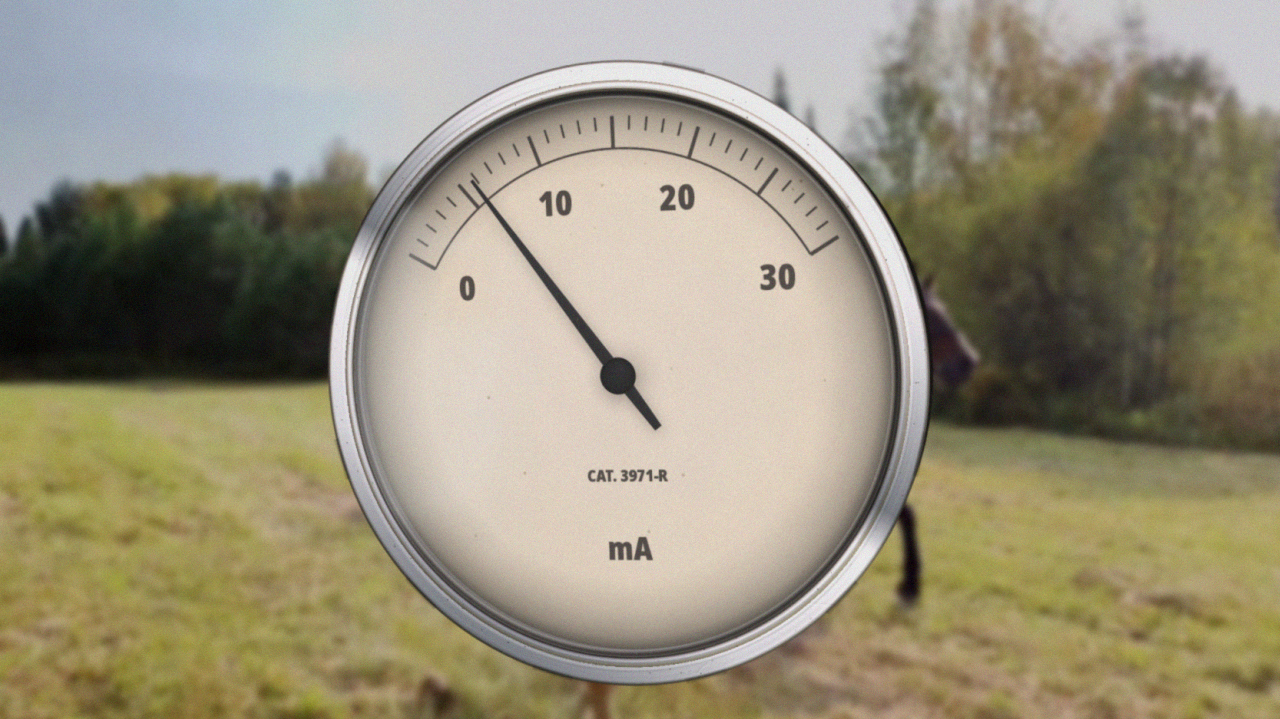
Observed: 6 mA
